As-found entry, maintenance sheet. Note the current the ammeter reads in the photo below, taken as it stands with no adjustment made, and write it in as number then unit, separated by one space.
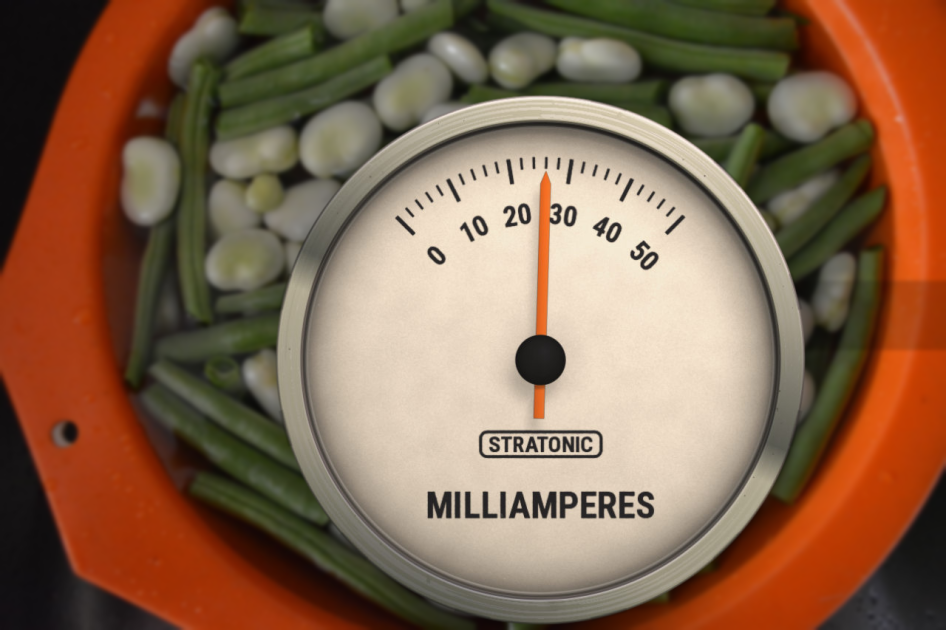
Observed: 26 mA
